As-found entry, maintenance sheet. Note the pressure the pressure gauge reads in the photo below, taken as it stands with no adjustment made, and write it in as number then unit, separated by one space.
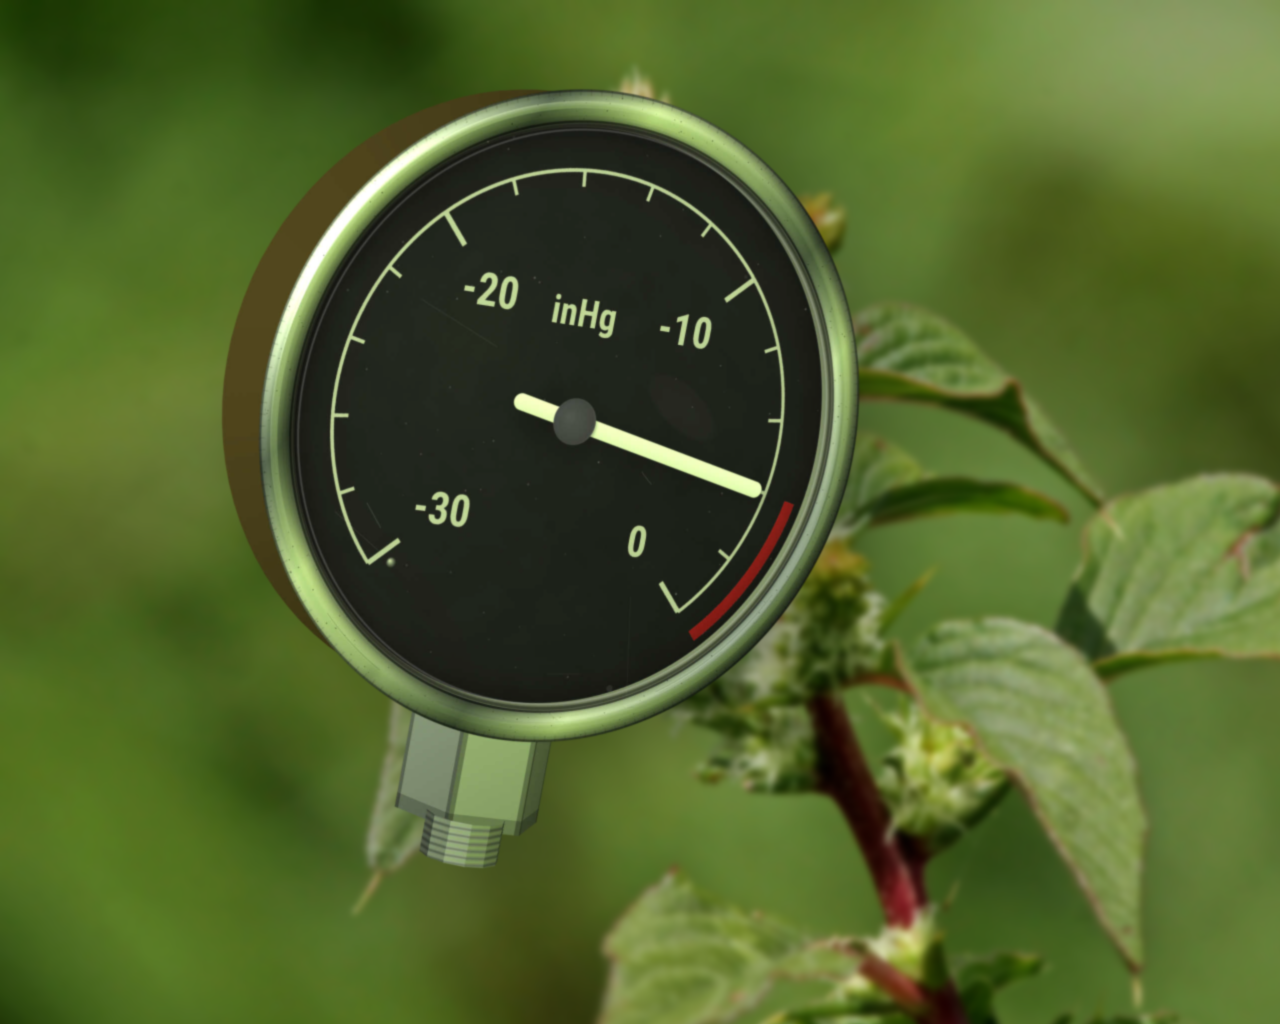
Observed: -4 inHg
